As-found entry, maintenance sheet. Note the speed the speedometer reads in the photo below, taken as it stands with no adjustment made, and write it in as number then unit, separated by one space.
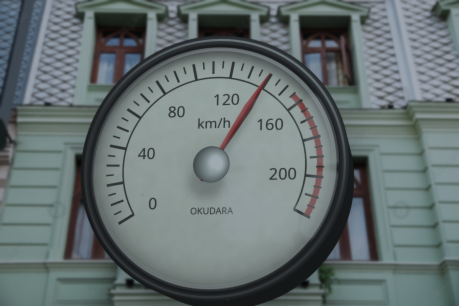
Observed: 140 km/h
